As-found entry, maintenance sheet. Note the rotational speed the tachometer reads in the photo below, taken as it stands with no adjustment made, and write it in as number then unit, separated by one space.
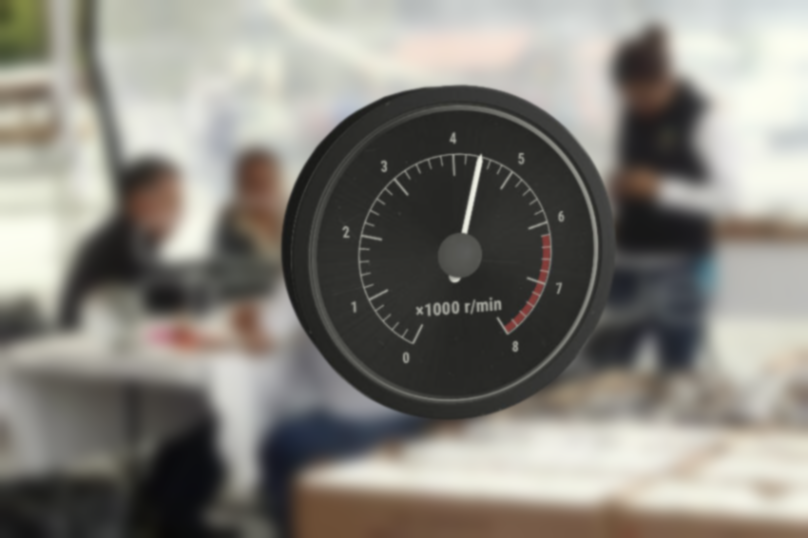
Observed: 4400 rpm
